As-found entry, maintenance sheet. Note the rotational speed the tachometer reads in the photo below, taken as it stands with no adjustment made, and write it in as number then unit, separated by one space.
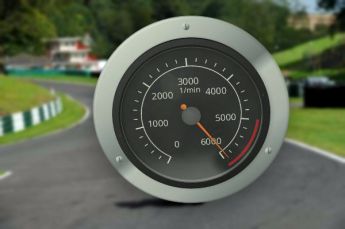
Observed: 5900 rpm
